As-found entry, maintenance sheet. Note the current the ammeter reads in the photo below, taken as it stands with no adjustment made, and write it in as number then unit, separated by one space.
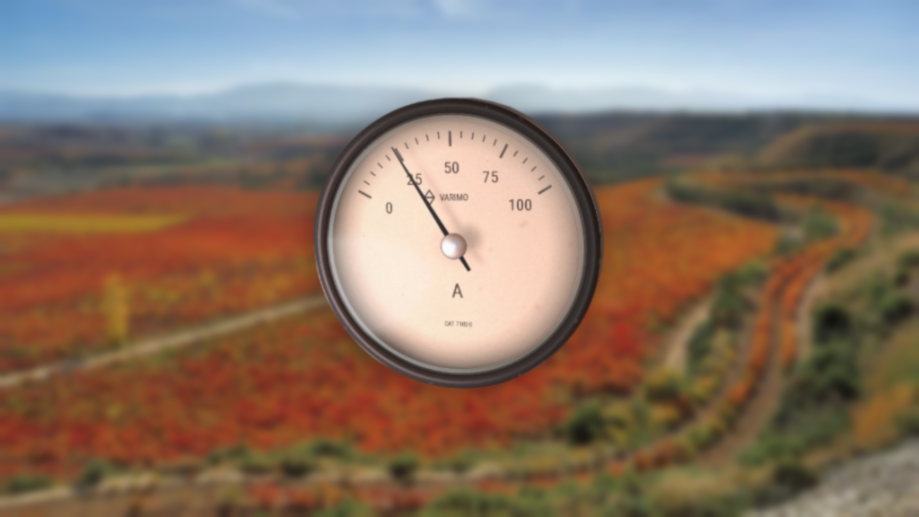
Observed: 25 A
